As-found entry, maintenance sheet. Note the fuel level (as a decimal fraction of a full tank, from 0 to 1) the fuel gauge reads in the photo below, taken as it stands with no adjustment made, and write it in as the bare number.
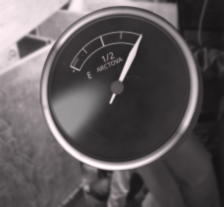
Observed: 1
